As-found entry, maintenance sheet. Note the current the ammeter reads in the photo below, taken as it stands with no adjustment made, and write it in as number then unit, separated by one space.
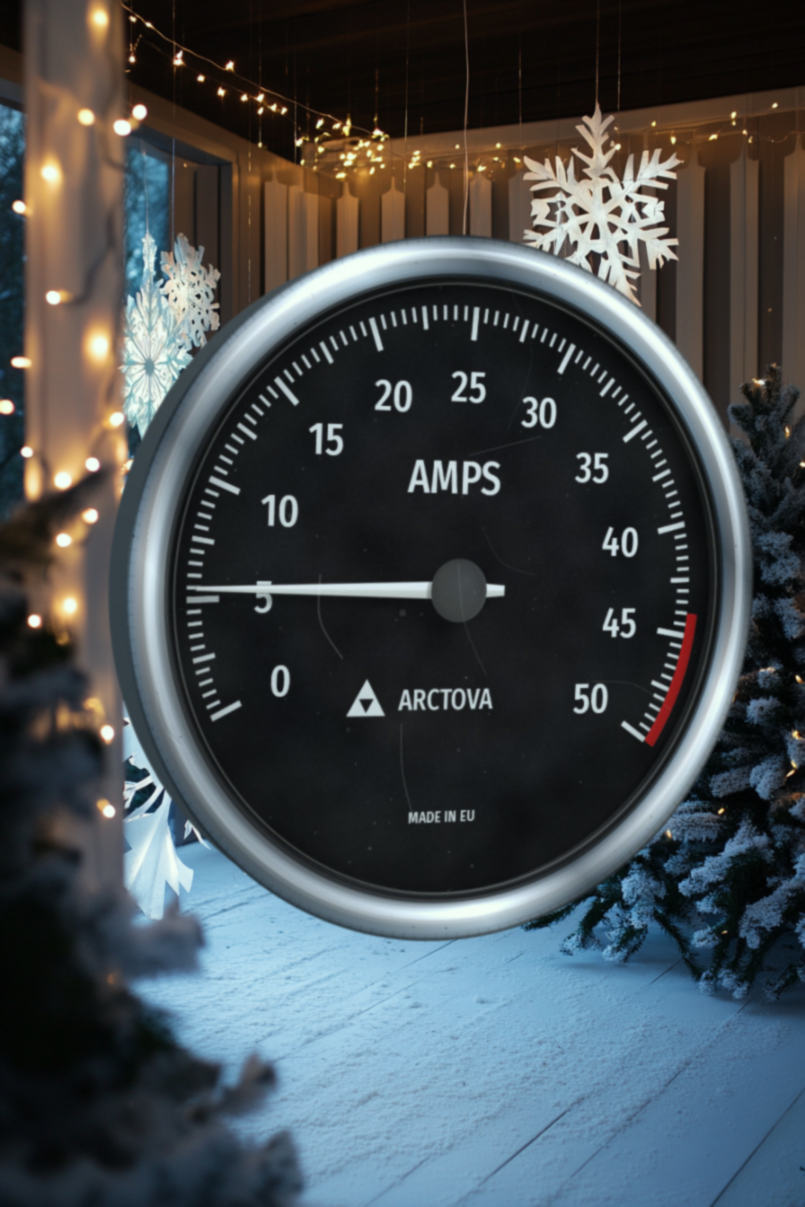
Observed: 5.5 A
